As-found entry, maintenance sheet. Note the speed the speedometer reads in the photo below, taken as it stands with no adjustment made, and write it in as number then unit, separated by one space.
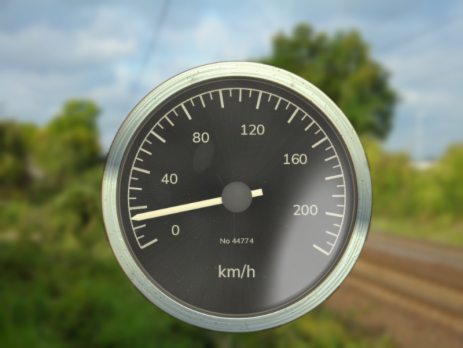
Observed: 15 km/h
